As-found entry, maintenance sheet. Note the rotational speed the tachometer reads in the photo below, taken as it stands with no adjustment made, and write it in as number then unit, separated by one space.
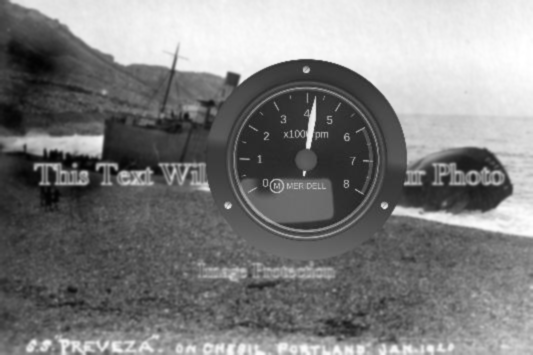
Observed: 4250 rpm
